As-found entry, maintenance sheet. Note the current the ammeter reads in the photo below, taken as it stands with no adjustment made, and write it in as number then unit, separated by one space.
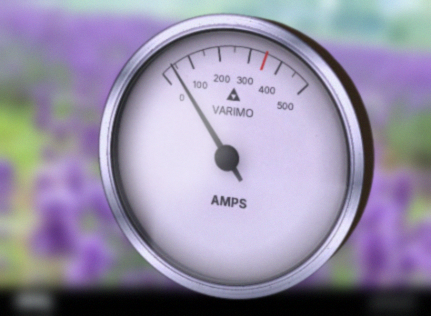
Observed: 50 A
